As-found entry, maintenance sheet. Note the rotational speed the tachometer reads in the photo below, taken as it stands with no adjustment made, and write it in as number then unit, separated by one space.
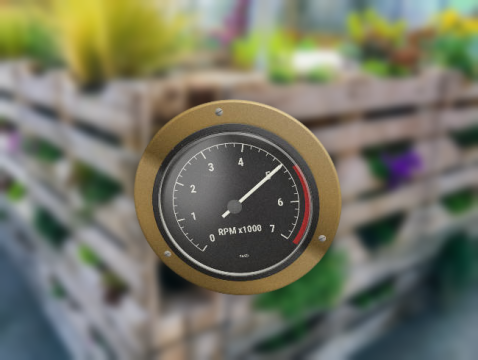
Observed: 5000 rpm
